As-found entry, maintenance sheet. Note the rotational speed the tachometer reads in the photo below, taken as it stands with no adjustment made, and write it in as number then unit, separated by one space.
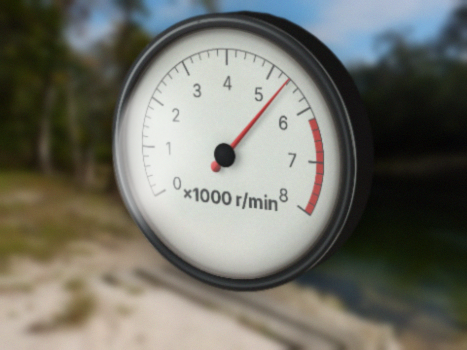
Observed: 5400 rpm
